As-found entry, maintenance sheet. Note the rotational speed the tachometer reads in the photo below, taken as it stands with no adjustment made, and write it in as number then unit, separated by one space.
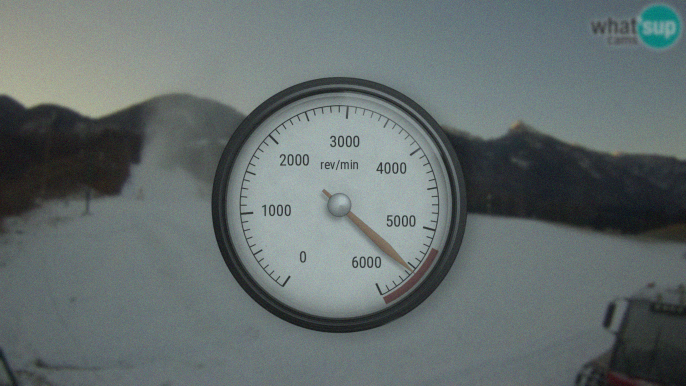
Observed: 5550 rpm
